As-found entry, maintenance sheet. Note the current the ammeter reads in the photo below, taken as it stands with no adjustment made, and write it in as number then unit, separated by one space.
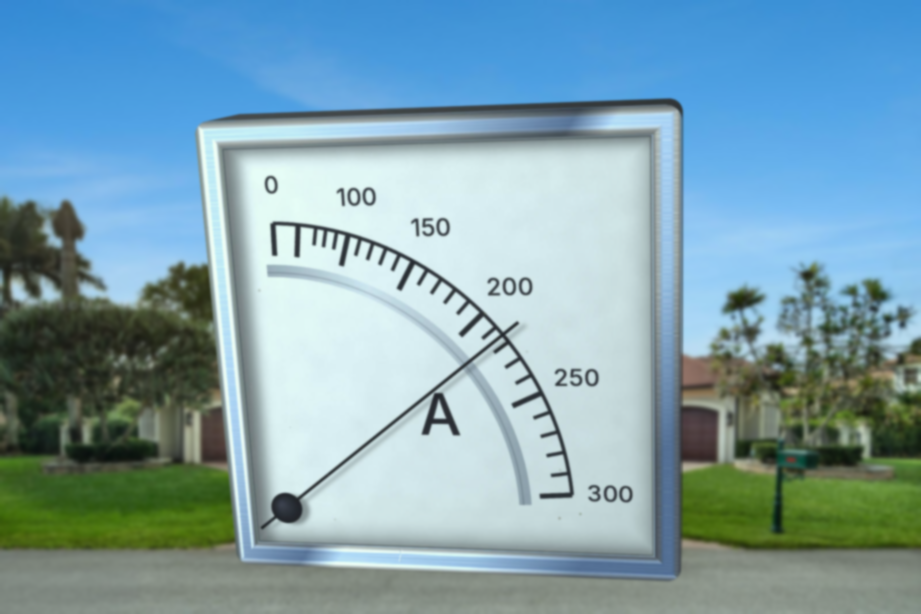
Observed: 215 A
